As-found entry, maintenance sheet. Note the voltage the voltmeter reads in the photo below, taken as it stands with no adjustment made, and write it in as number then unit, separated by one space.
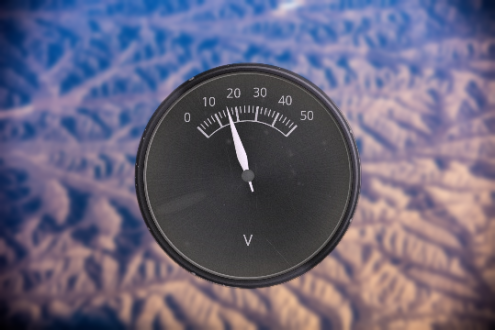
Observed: 16 V
